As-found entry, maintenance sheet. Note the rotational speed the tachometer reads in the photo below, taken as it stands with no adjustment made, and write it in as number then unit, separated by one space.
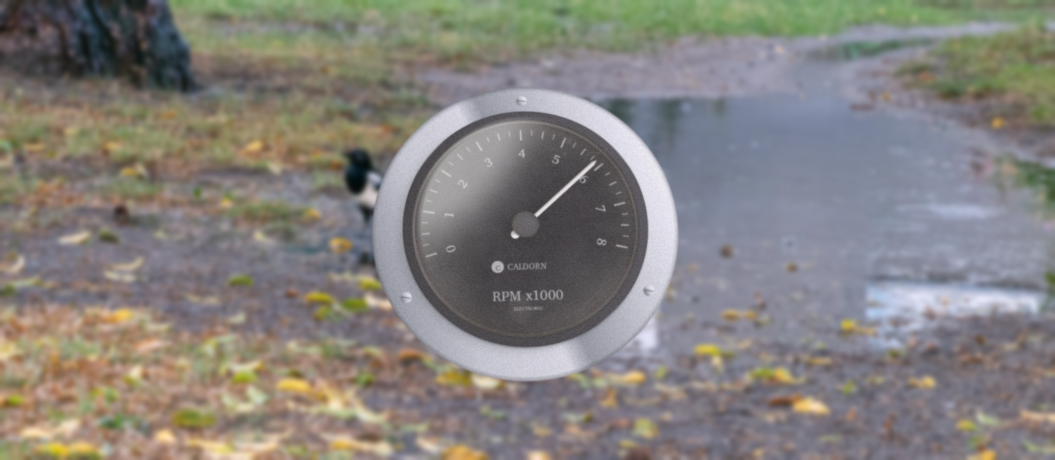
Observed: 5875 rpm
